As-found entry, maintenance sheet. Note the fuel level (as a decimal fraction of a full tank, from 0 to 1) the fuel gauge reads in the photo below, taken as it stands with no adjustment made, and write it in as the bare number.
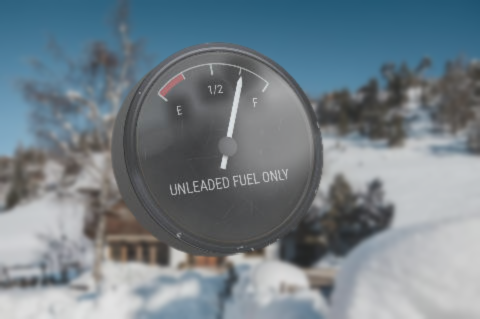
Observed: 0.75
